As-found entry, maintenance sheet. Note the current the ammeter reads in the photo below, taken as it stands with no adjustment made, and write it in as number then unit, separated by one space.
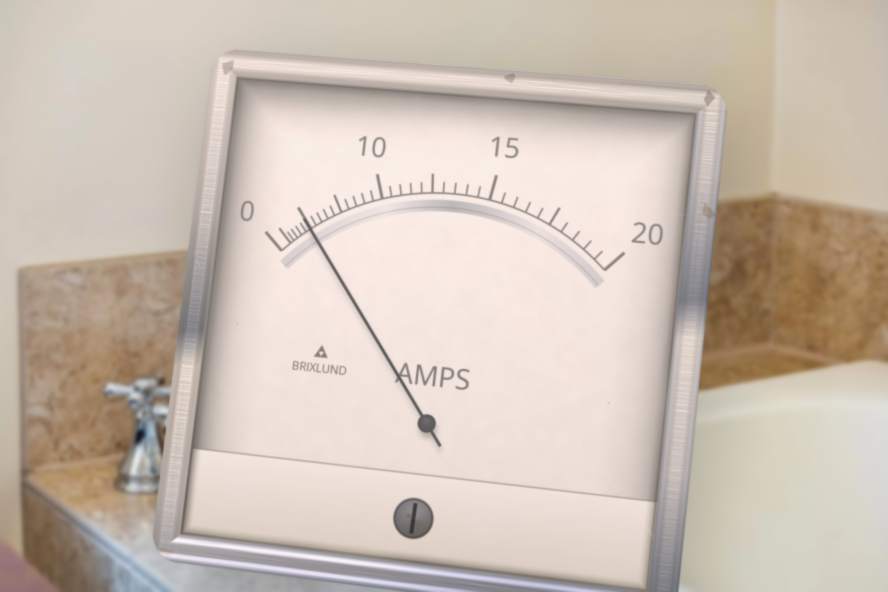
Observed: 5 A
